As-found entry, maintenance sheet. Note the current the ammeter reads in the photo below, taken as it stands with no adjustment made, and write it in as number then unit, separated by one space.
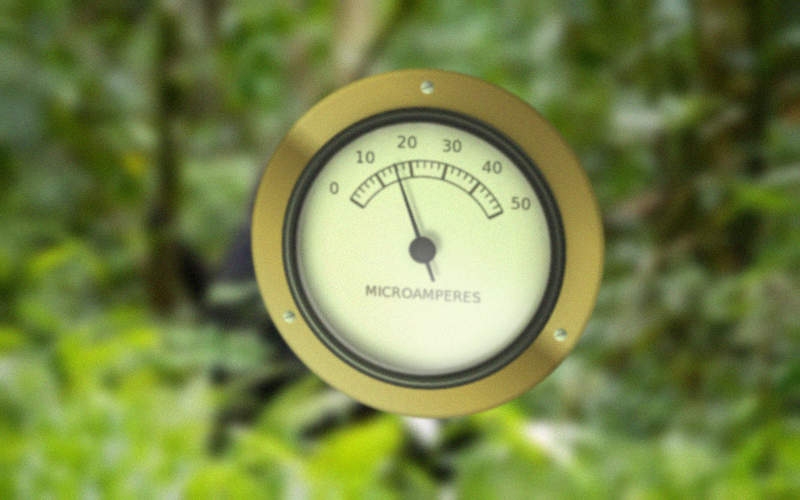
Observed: 16 µA
